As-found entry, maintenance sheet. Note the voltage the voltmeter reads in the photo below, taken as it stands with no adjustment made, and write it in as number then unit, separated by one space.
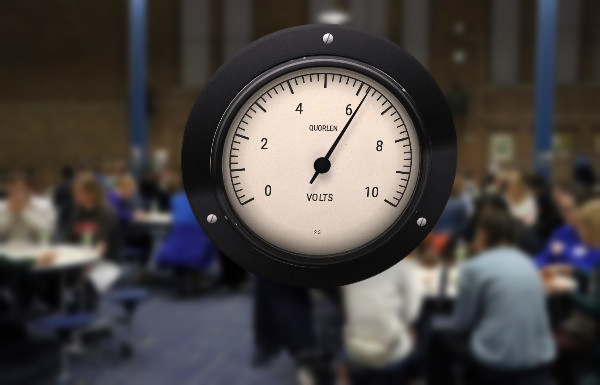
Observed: 6.2 V
